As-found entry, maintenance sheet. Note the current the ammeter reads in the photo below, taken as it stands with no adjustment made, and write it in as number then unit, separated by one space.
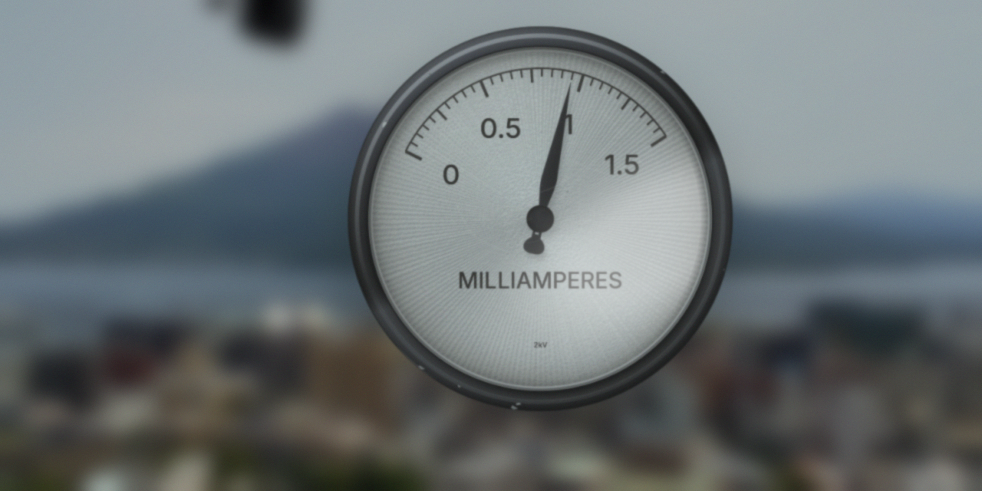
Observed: 0.95 mA
